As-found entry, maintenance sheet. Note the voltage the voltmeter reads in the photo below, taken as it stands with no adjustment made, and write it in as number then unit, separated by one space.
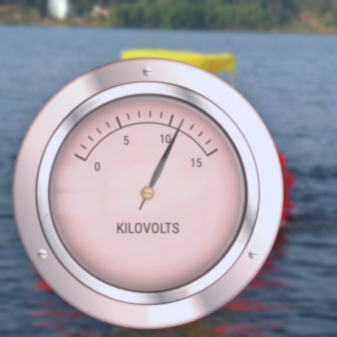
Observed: 11 kV
